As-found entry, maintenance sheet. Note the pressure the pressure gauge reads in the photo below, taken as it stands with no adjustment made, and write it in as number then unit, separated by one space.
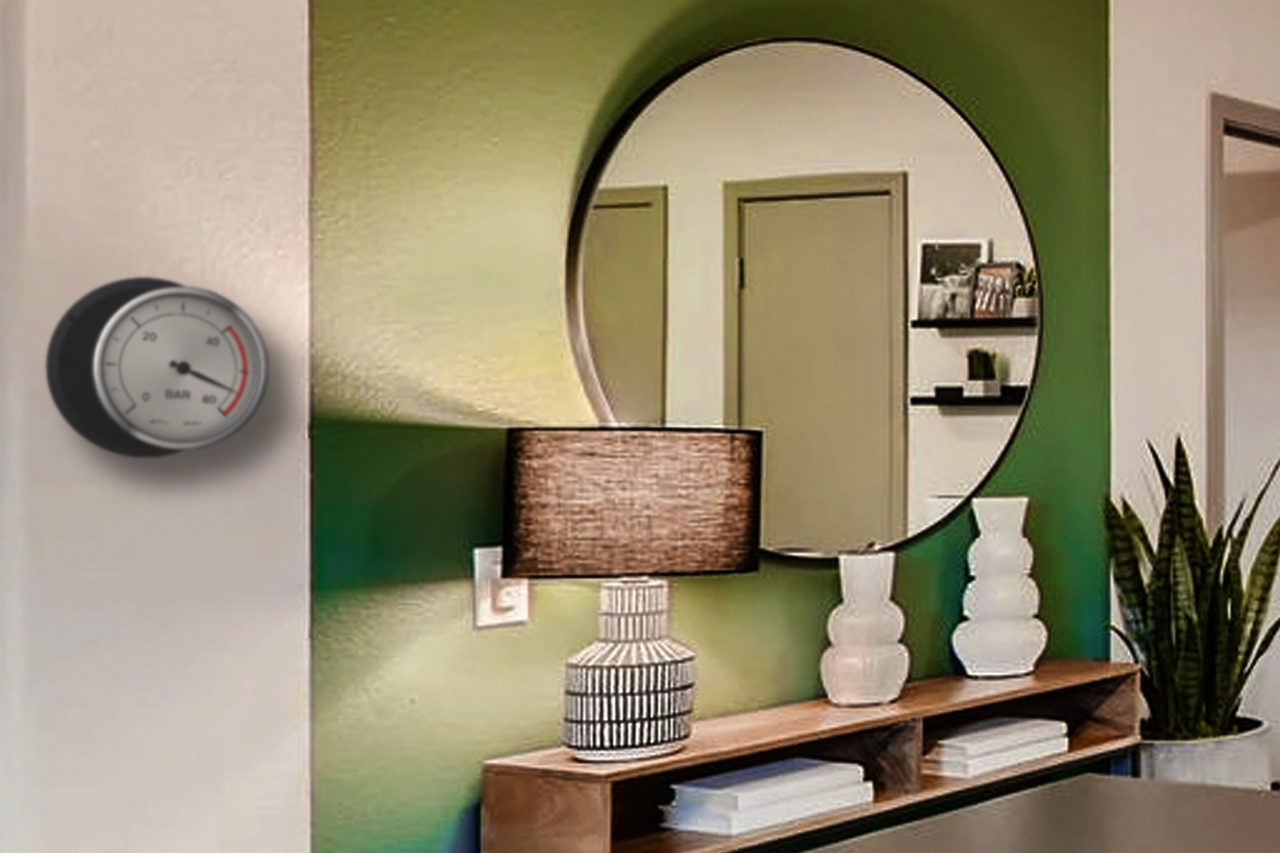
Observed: 55 bar
